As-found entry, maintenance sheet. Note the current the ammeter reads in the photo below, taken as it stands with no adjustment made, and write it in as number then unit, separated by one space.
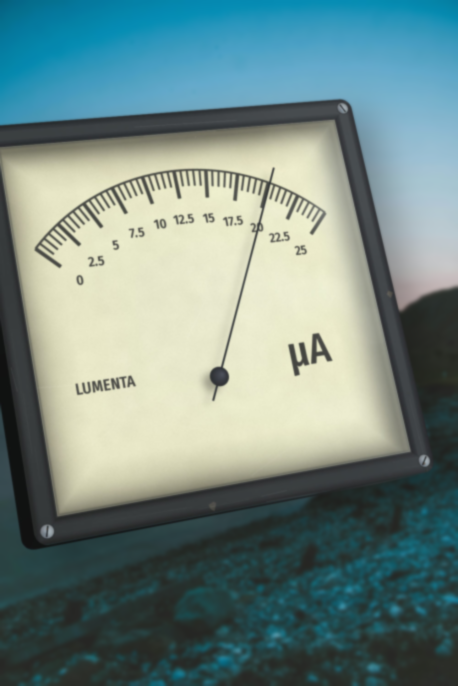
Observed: 20 µA
